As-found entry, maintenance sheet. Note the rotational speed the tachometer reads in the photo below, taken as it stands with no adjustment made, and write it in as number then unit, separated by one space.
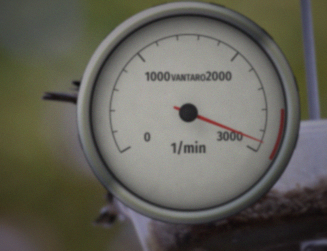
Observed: 2900 rpm
